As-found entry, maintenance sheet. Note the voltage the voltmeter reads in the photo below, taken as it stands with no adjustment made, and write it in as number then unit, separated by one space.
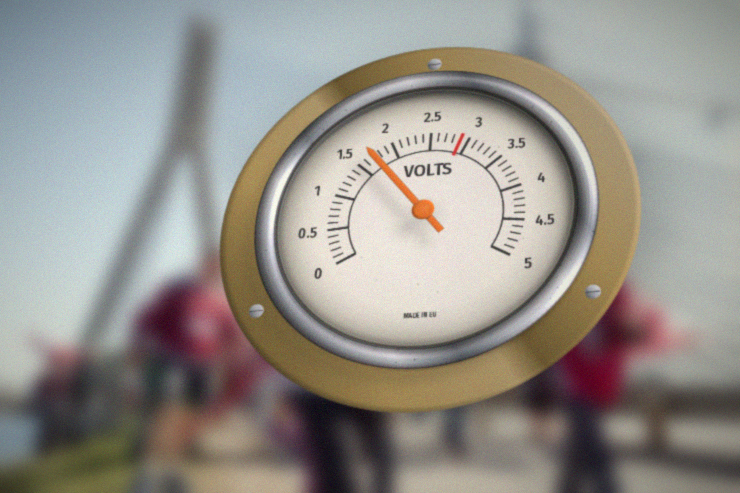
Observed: 1.7 V
